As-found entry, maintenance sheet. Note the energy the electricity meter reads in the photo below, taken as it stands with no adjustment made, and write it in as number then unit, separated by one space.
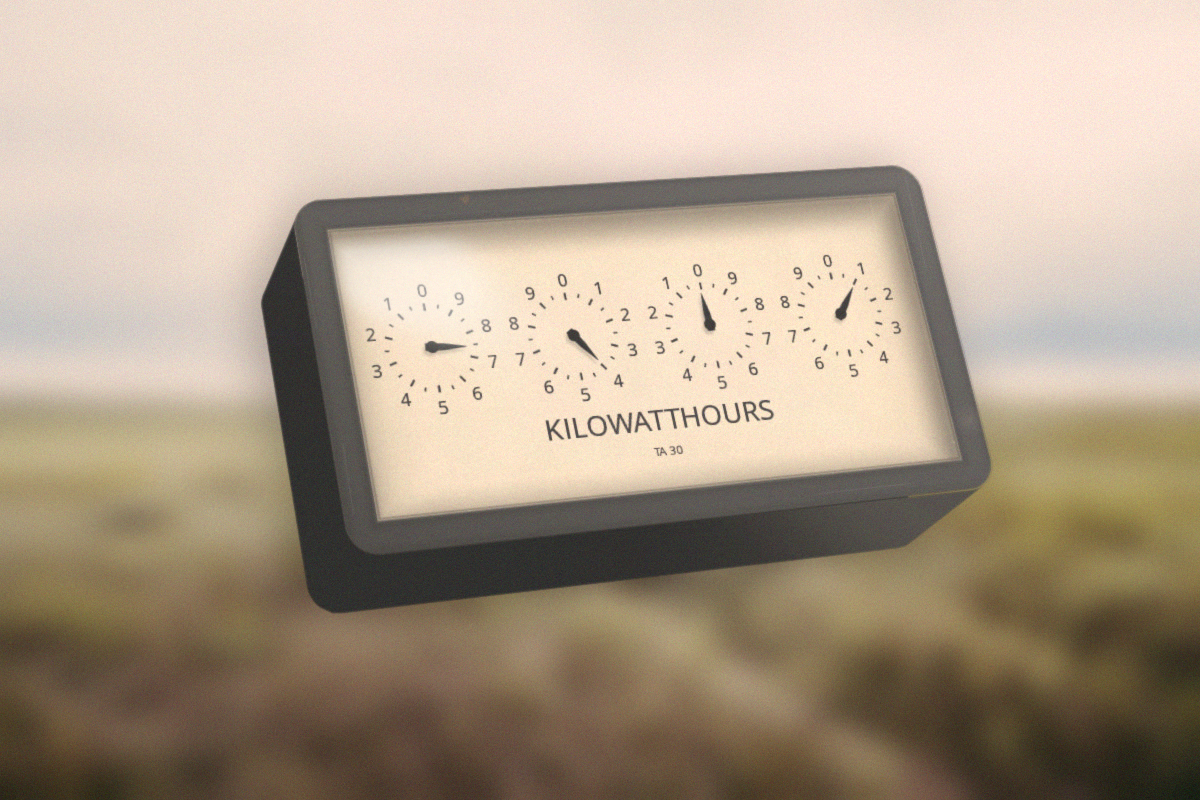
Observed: 7401 kWh
